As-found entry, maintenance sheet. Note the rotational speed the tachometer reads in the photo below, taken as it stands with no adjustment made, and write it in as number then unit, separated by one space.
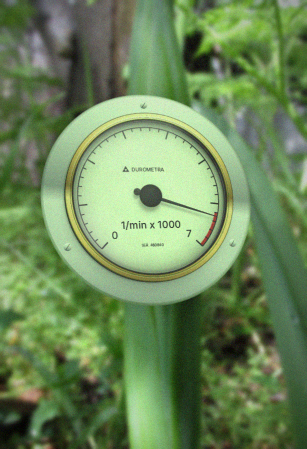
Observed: 6300 rpm
